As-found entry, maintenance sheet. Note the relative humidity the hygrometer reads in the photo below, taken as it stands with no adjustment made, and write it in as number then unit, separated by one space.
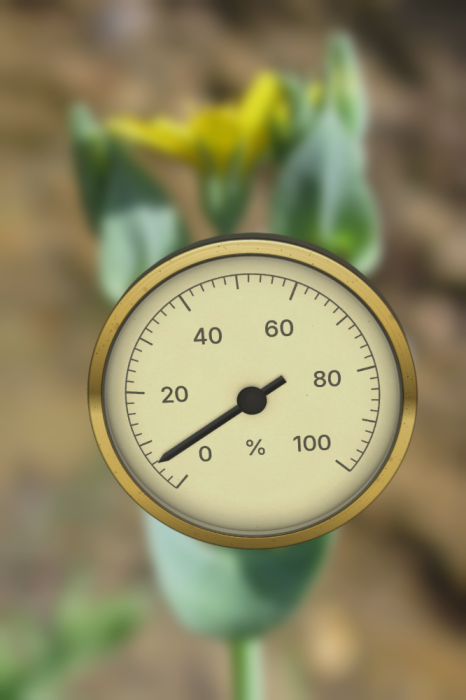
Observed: 6 %
